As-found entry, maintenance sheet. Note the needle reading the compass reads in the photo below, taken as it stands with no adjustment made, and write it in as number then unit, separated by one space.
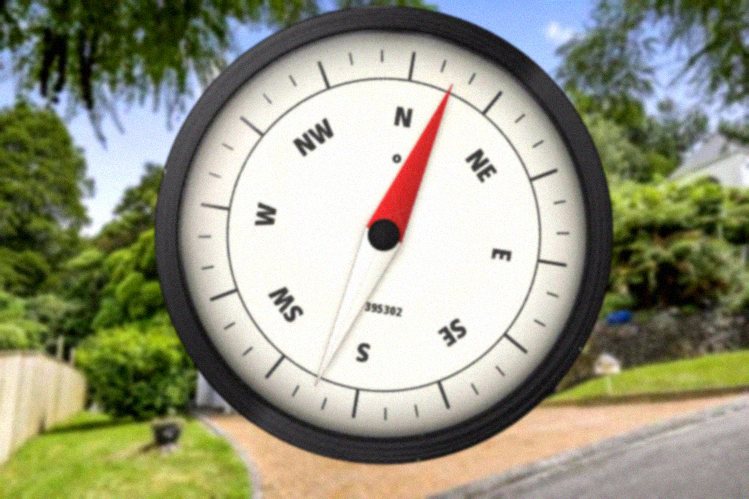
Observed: 15 °
